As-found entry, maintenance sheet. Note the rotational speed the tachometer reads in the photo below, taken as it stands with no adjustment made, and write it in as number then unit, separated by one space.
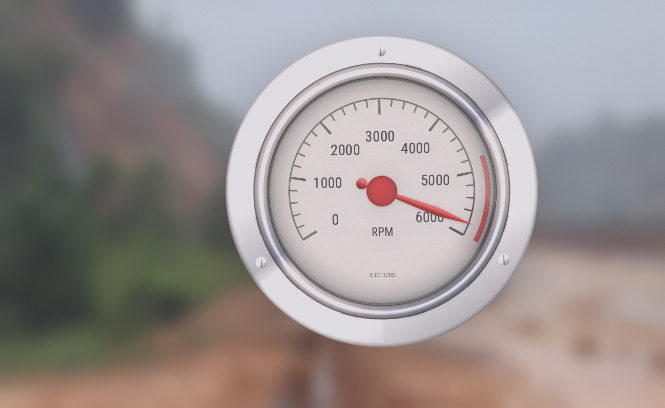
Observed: 5800 rpm
